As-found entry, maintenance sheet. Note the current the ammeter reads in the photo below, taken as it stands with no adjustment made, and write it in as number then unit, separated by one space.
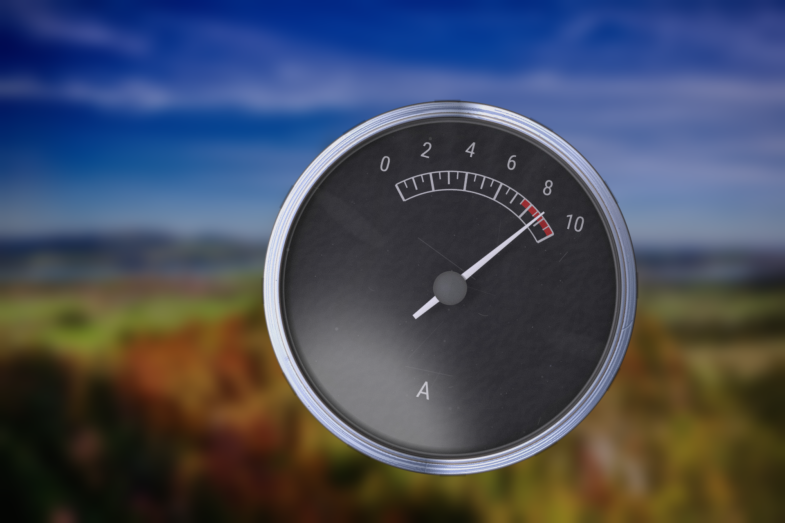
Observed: 8.75 A
